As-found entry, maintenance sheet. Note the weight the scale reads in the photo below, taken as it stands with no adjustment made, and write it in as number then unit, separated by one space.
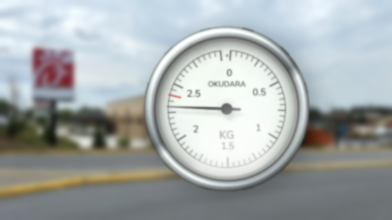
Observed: 2.3 kg
